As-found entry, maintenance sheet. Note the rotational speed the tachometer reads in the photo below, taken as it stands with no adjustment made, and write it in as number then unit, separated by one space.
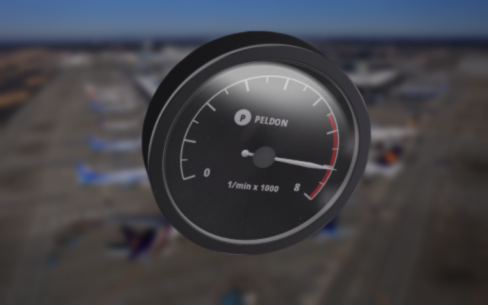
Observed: 7000 rpm
